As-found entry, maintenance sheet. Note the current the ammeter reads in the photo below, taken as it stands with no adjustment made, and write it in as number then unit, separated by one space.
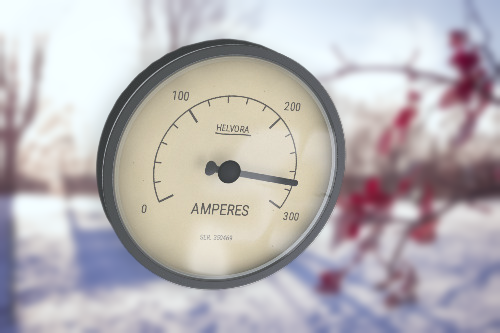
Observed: 270 A
